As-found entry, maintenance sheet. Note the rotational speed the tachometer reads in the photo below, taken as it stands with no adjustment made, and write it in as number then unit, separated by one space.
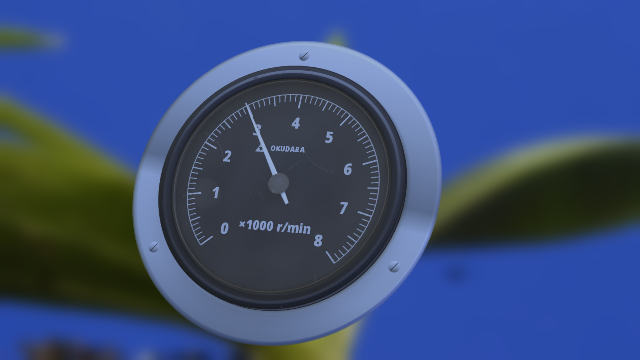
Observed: 3000 rpm
